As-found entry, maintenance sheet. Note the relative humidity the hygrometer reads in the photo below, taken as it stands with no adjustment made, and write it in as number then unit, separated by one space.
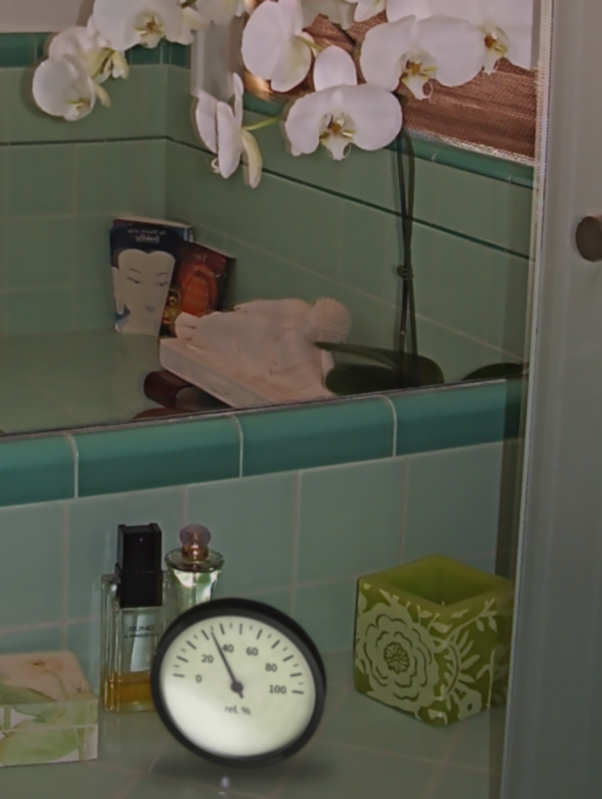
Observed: 35 %
